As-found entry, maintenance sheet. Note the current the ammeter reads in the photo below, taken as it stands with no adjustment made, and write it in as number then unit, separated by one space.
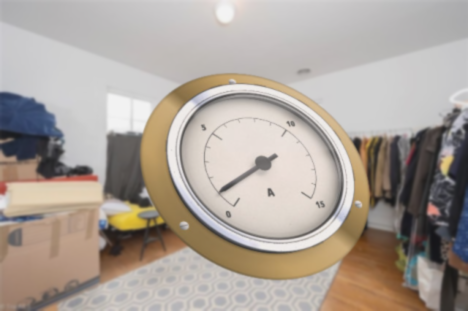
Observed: 1 A
